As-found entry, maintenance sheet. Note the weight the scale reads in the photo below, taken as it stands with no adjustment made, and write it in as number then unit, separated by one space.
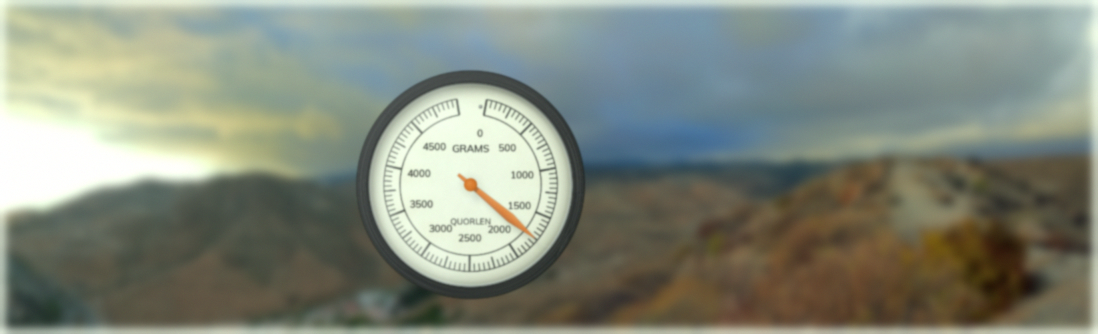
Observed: 1750 g
